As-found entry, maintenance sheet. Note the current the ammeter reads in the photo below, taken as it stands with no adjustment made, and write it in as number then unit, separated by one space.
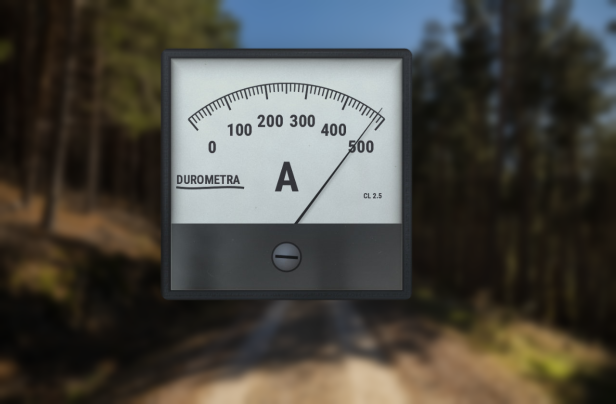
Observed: 480 A
